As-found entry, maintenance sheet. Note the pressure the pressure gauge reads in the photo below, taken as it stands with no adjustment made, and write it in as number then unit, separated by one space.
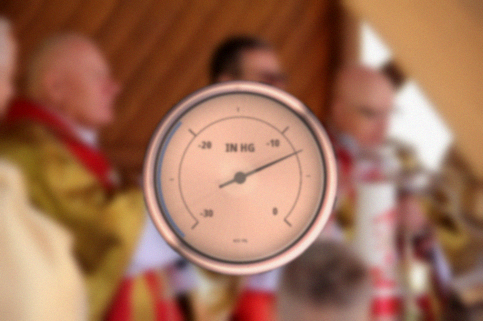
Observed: -7.5 inHg
